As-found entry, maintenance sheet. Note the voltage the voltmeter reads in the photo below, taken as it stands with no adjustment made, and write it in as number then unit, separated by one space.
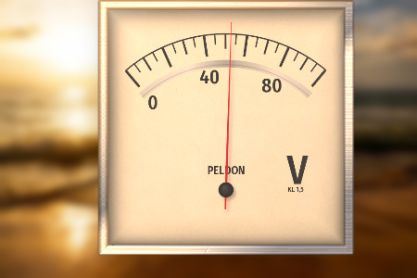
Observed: 52.5 V
